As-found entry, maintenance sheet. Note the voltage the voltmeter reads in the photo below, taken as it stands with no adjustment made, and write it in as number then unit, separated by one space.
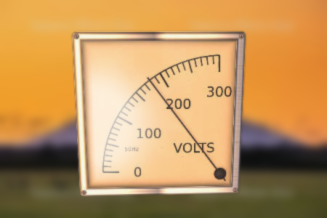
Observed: 180 V
